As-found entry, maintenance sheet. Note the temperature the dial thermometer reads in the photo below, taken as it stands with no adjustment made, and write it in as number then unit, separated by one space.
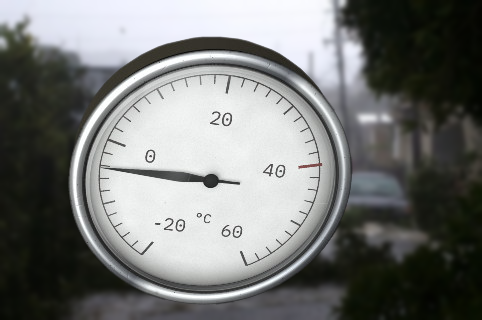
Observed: -4 °C
